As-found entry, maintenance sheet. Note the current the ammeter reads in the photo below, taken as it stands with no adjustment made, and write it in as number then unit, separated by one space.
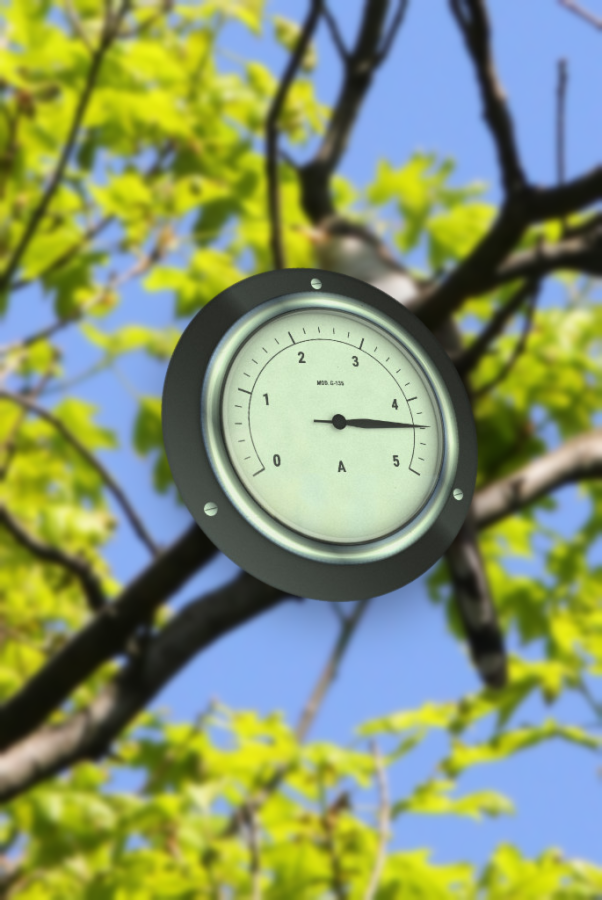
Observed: 4.4 A
